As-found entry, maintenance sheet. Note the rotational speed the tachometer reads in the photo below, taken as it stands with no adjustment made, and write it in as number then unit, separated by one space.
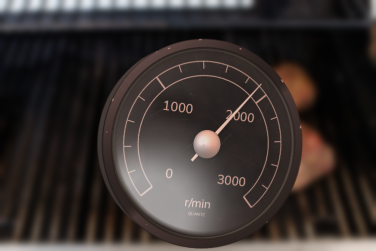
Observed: 1900 rpm
